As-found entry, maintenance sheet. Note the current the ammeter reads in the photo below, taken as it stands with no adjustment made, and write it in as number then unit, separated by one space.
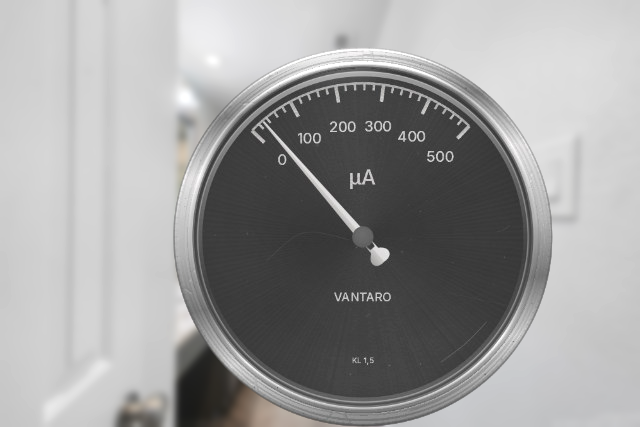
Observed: 30 µA
